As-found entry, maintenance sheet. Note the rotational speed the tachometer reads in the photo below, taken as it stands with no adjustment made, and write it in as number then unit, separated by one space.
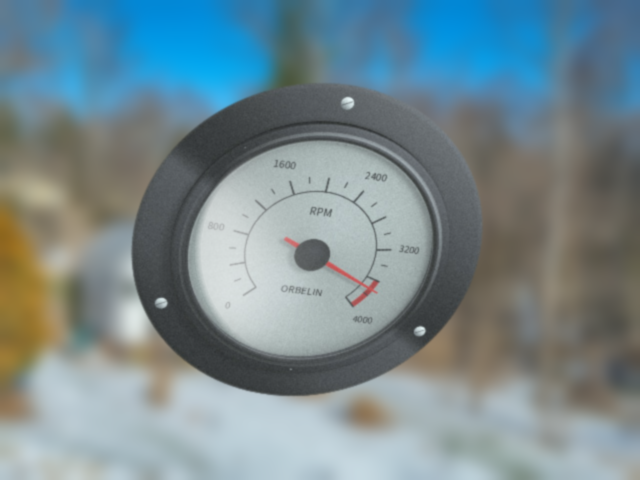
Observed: 3700 rpm
